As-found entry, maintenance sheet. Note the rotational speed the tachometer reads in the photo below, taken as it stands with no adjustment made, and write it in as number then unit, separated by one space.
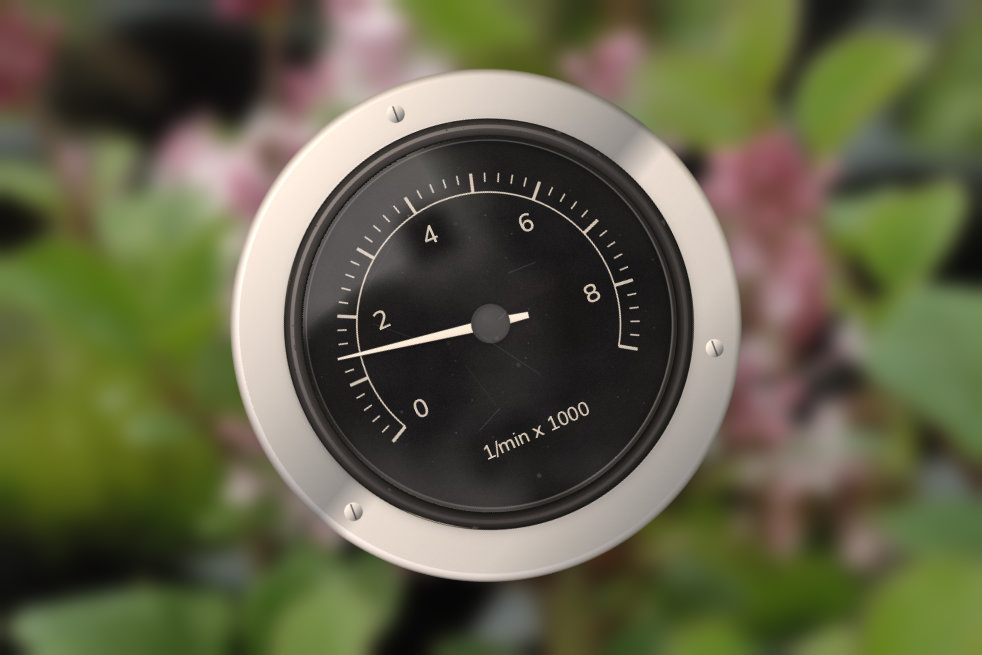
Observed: 1400 rpm
